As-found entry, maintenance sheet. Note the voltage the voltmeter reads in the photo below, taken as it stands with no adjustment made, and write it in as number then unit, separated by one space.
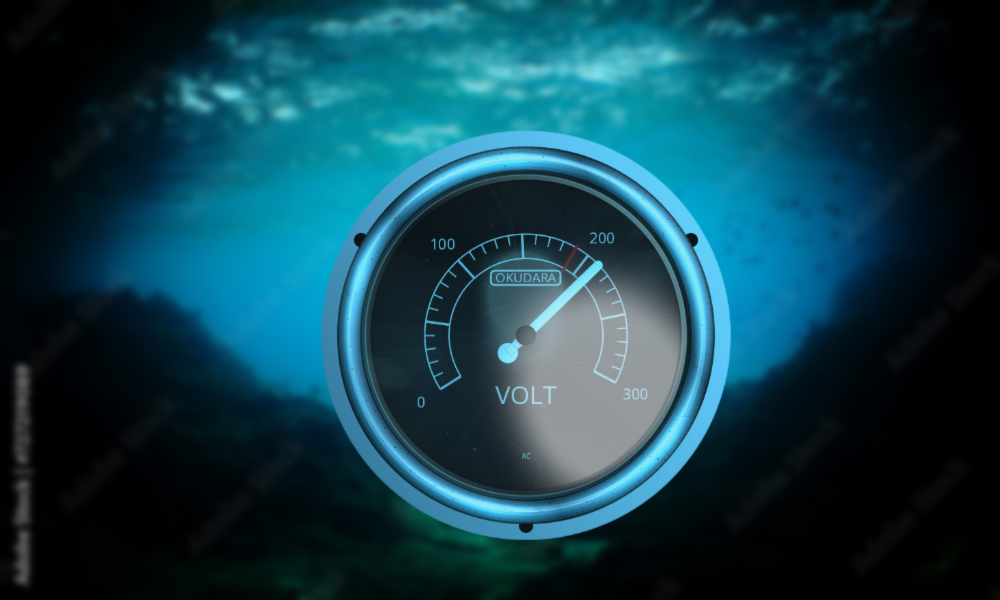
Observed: 210 V
